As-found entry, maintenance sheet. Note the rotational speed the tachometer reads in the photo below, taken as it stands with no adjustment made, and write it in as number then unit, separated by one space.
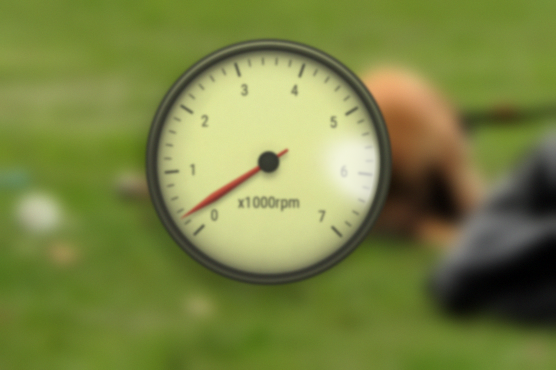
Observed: 300 rpm
